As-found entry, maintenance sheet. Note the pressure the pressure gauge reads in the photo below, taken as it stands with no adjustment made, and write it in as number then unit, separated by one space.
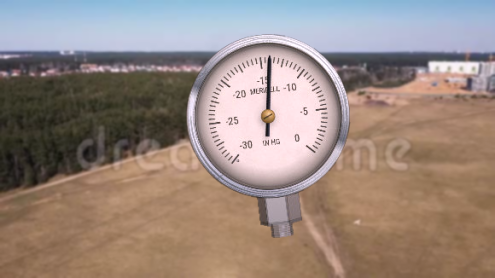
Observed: -14 inHg
